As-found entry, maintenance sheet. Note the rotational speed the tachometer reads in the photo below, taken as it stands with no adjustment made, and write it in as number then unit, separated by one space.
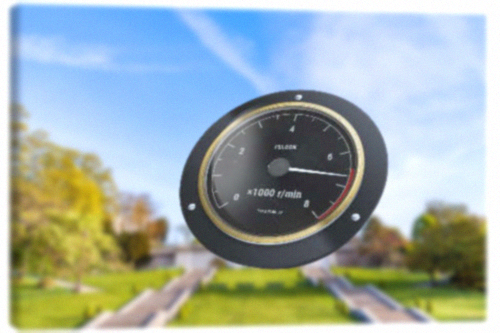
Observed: 6750 rpm
